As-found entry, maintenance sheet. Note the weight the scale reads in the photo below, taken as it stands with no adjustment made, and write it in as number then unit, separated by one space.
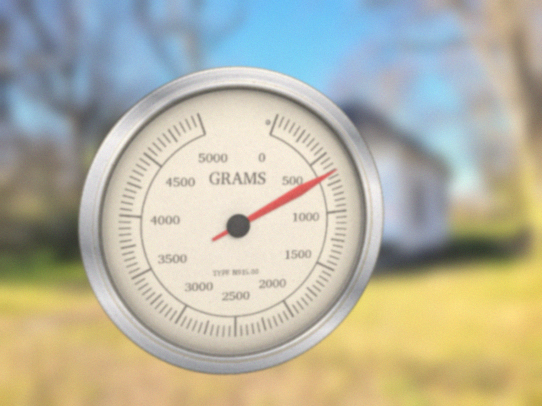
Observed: 650 g
